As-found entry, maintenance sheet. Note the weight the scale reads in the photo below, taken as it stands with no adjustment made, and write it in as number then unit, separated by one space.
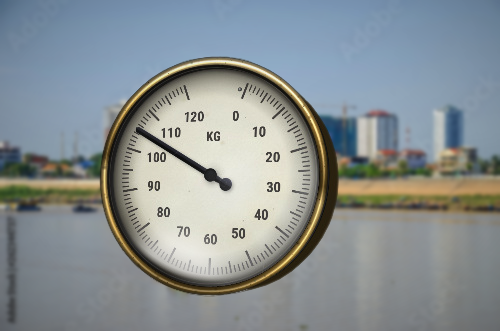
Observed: 105 kg
